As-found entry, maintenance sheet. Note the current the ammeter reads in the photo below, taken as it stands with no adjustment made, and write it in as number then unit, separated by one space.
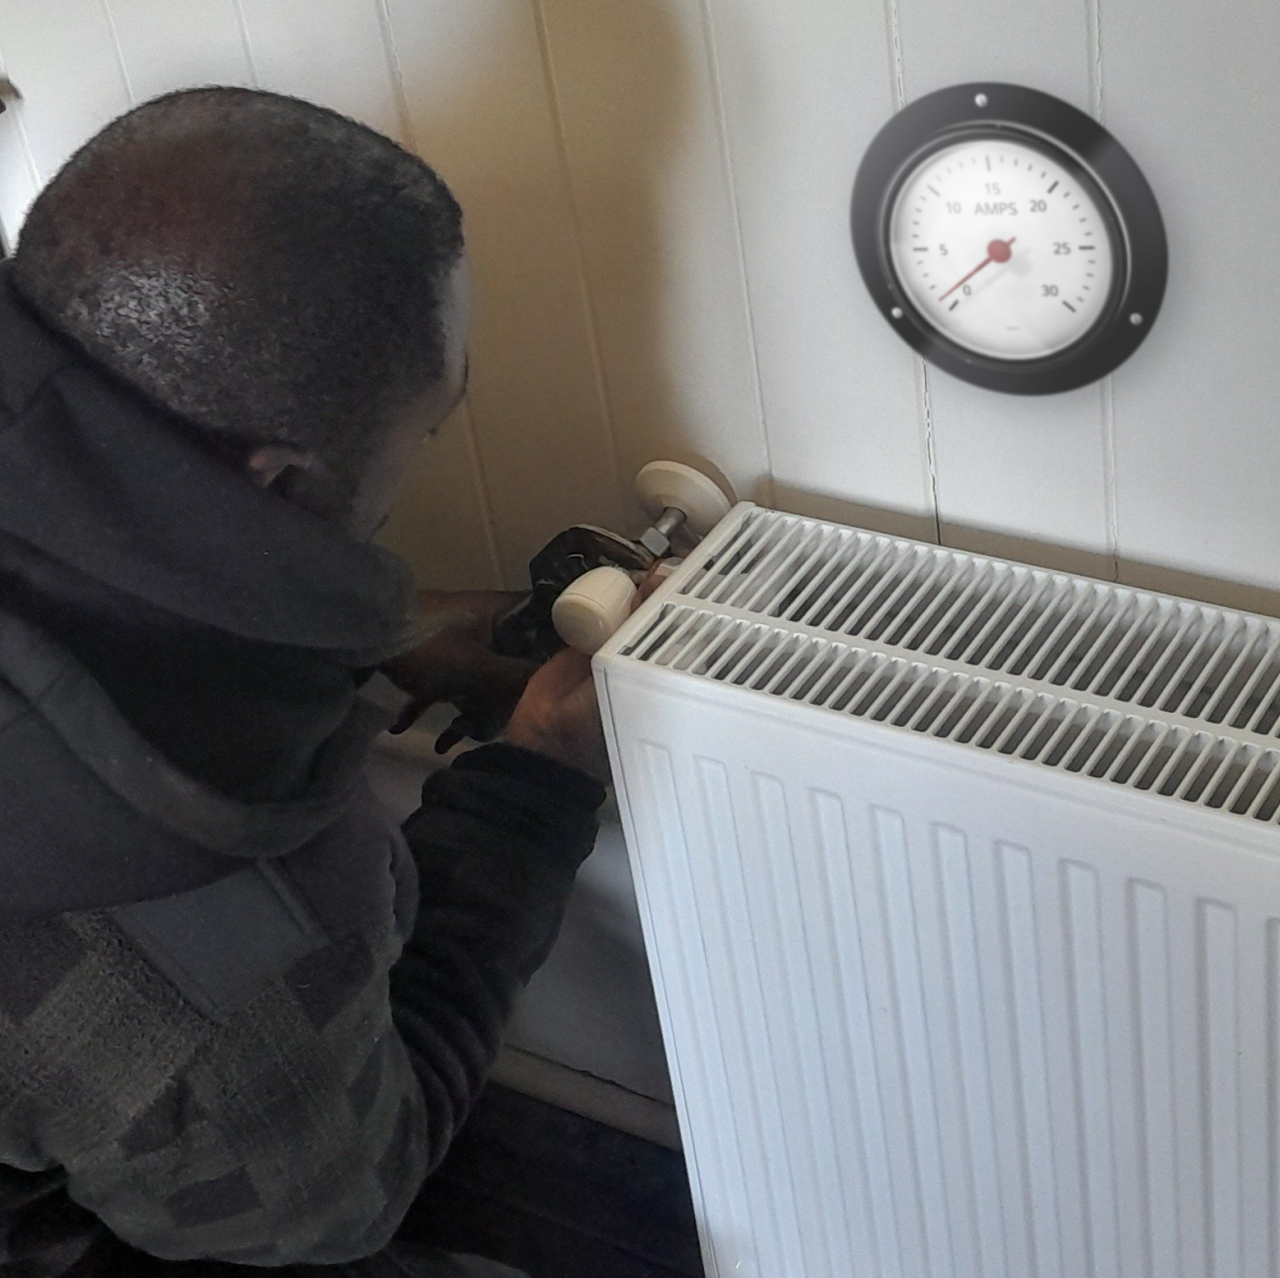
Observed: 1 A
